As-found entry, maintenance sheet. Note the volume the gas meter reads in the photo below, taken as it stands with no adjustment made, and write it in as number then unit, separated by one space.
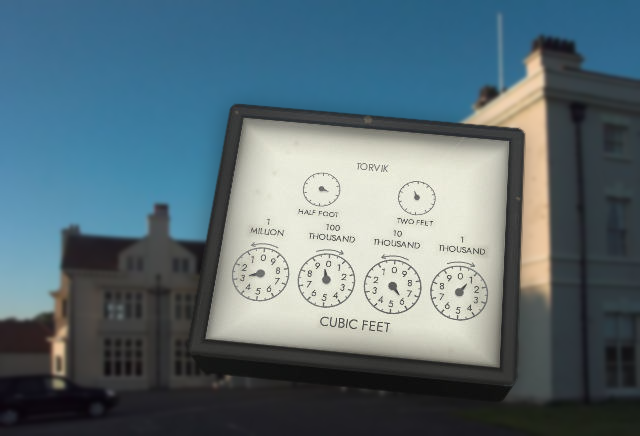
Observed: 296100 ft³
